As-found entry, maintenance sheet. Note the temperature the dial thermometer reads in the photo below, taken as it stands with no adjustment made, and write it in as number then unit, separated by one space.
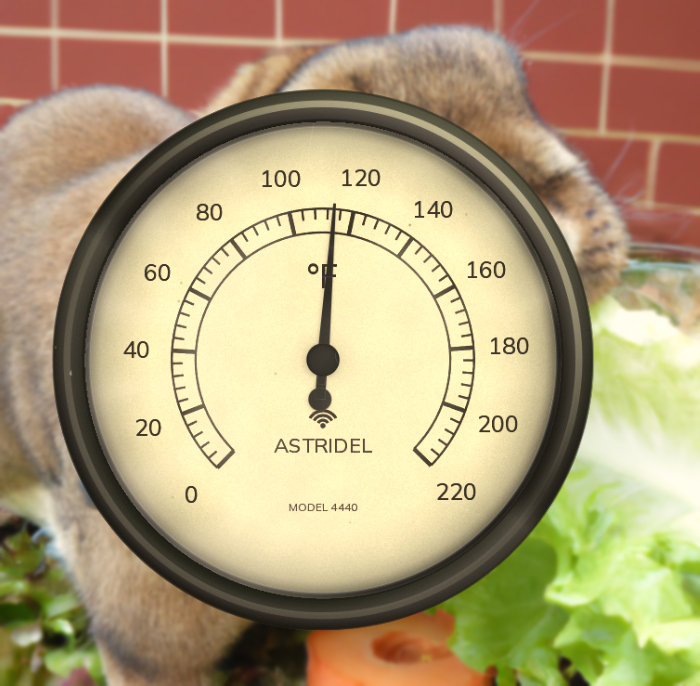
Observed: 114 °F
